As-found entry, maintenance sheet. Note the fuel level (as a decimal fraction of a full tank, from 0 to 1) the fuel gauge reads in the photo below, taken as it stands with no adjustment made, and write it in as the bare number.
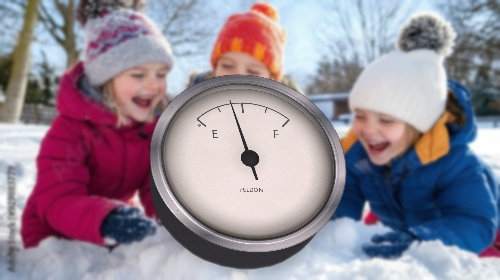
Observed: 0.375
